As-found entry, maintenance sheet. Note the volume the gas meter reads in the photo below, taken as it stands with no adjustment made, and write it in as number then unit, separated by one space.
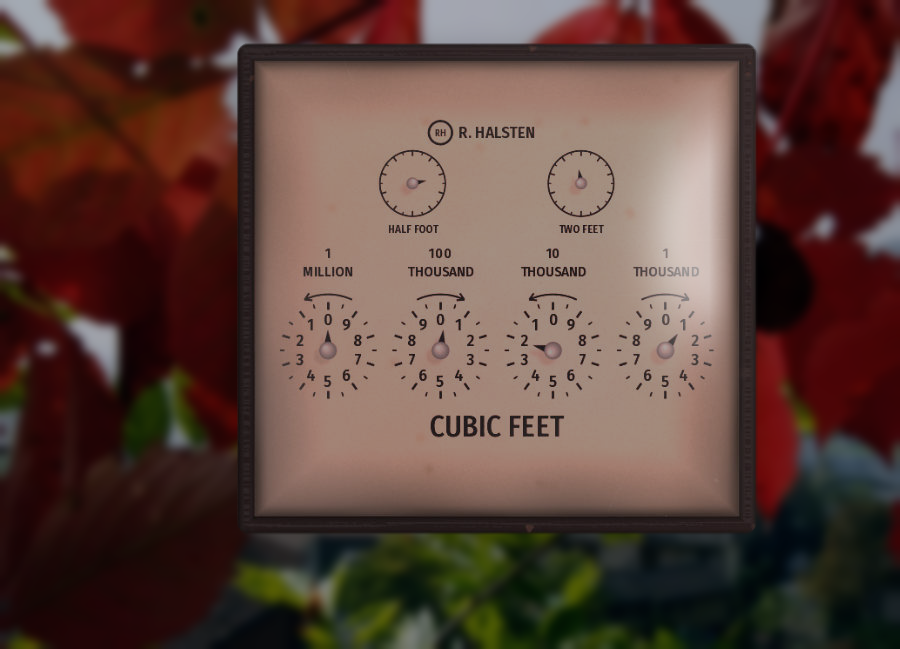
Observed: 2100 ft³
